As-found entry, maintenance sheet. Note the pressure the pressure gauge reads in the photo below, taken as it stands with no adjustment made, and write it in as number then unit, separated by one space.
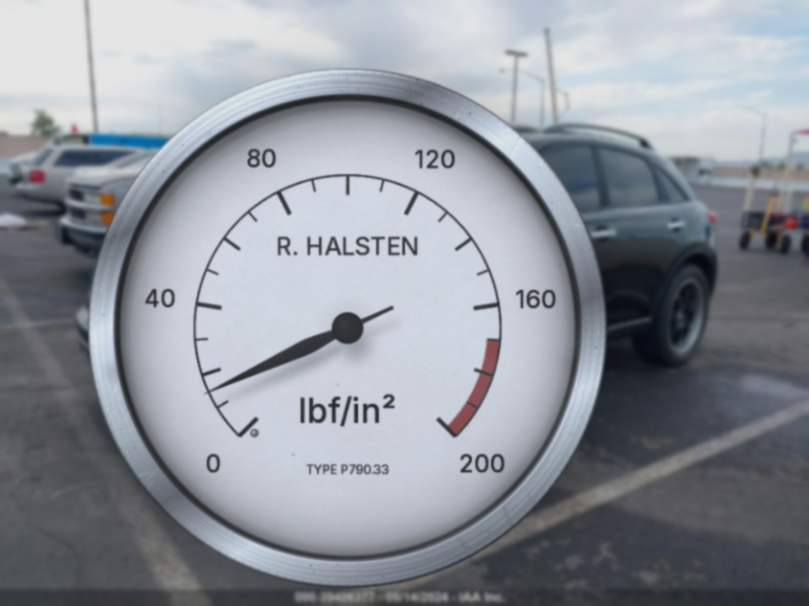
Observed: 15 psi
